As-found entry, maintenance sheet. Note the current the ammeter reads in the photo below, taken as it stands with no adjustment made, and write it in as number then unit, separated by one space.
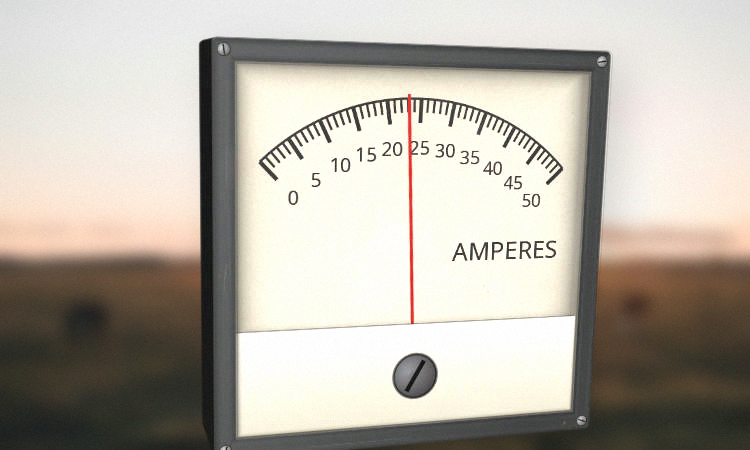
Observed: 23 A
